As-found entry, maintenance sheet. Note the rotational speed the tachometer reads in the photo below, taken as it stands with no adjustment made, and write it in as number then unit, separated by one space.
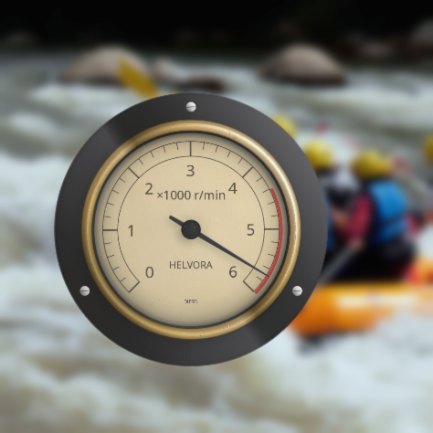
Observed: 5700 rpm
